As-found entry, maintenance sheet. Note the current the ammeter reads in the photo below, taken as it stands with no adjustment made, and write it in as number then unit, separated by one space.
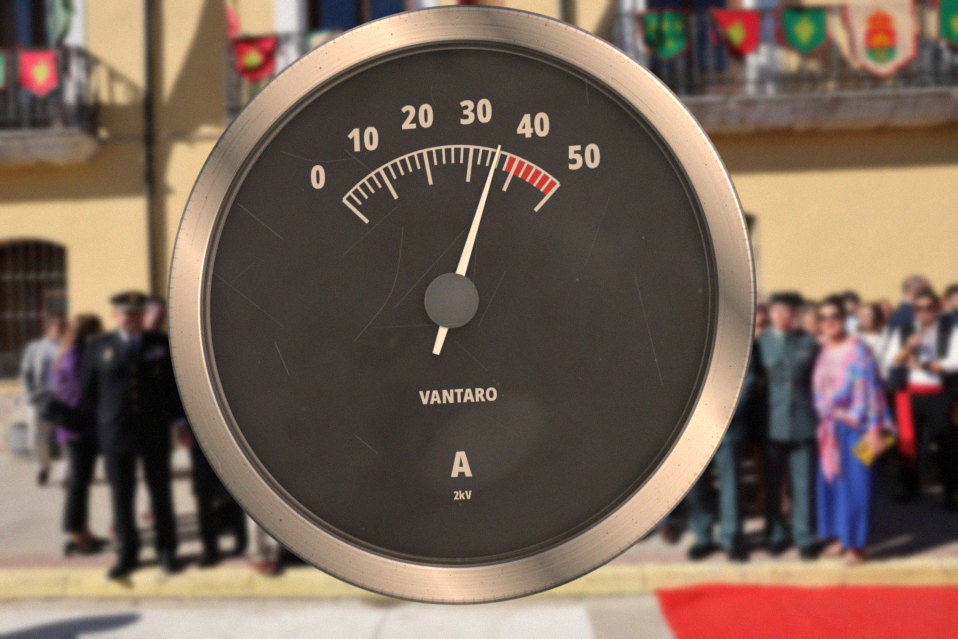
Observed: 36 A
